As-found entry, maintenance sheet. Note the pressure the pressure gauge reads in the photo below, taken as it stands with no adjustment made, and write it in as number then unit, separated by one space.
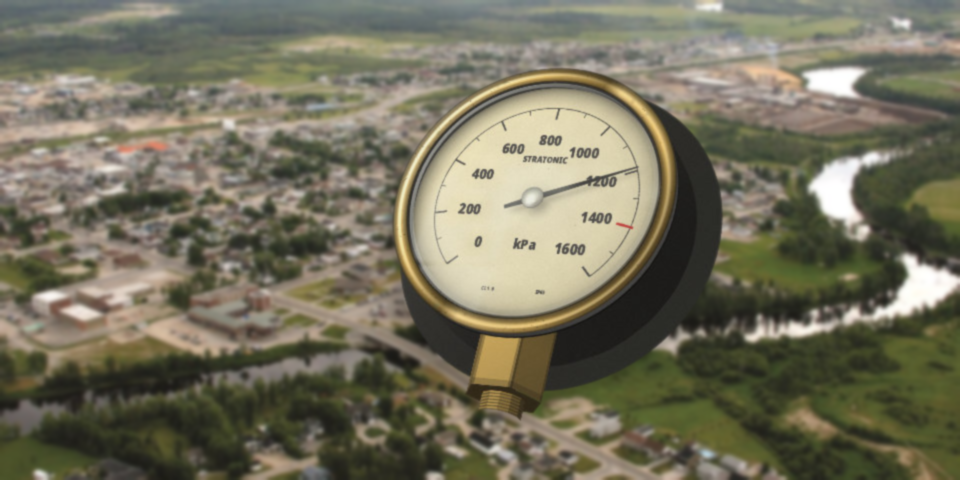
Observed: 1200 kPa
